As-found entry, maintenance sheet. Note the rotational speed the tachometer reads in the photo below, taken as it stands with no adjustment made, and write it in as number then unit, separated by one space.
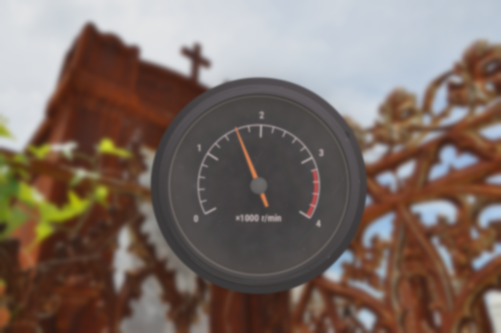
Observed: 1600 rpm
